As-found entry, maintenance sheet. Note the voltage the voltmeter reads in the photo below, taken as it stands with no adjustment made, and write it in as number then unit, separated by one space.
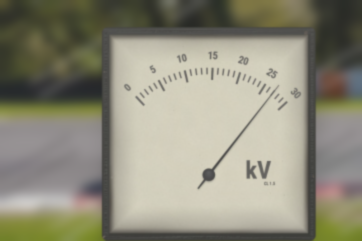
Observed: 27 kV
